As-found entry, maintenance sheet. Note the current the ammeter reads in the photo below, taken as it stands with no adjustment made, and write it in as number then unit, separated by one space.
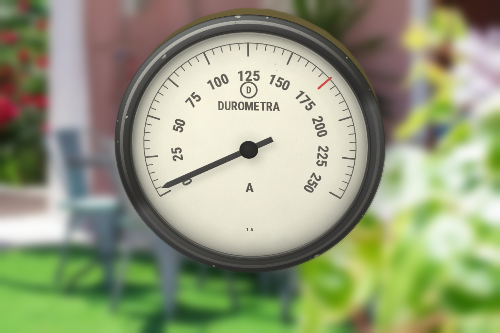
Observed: 5 A
